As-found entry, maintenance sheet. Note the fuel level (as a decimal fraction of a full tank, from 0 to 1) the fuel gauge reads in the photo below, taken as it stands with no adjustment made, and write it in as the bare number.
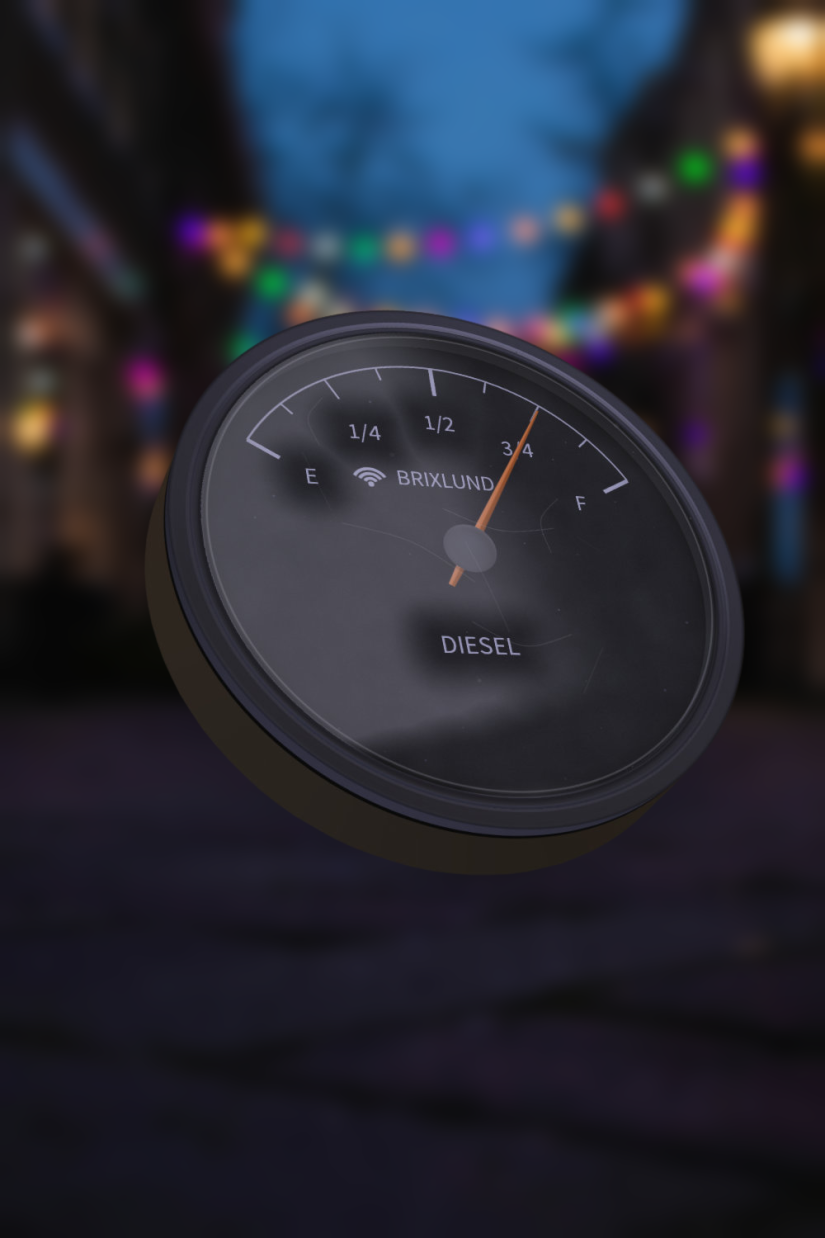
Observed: 0.75
